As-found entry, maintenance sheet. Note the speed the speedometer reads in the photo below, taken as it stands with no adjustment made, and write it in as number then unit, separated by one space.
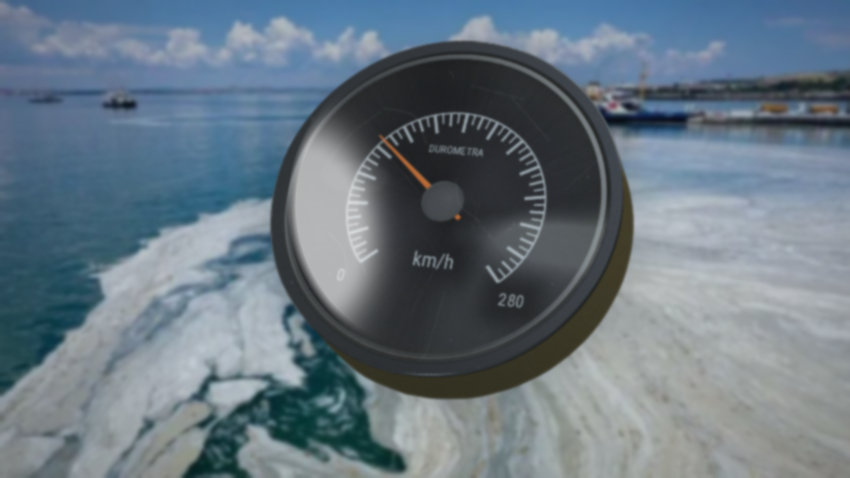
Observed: 85 km/h
